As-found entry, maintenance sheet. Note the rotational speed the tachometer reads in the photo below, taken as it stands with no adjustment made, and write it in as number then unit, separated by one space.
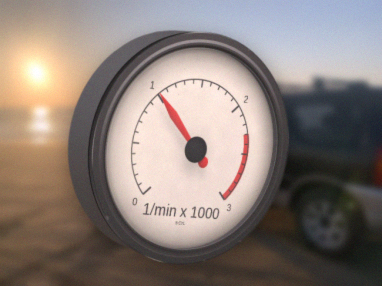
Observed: 1000 rpm
